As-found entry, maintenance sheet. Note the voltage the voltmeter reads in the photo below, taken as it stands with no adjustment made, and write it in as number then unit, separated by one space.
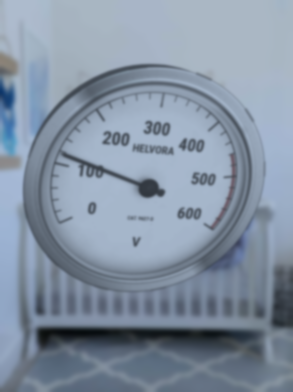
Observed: 120 V
